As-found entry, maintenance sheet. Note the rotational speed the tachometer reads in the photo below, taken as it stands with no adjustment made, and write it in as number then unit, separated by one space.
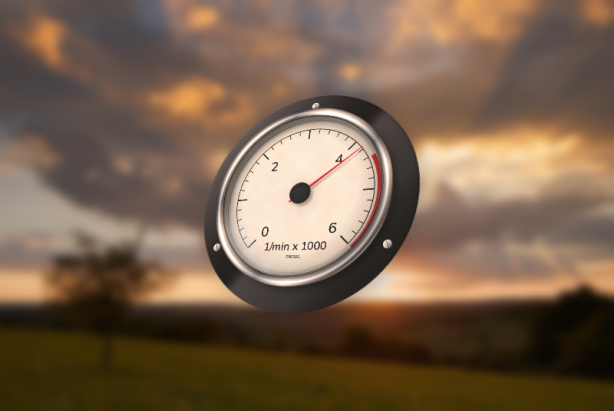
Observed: 4200 rpm
